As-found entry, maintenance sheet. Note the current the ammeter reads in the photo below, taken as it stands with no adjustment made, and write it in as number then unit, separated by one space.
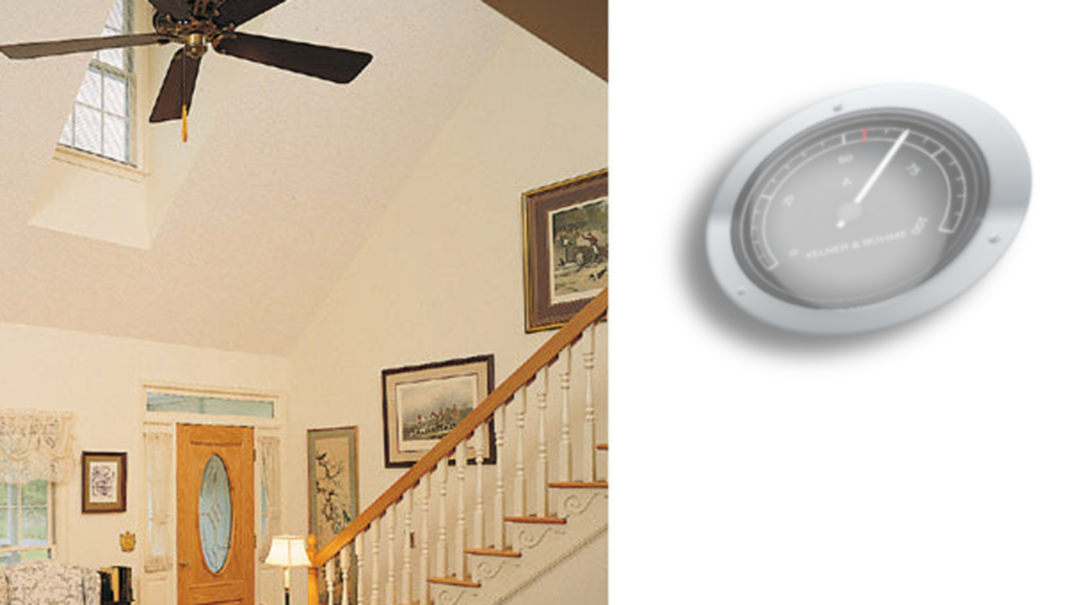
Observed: 65 A
